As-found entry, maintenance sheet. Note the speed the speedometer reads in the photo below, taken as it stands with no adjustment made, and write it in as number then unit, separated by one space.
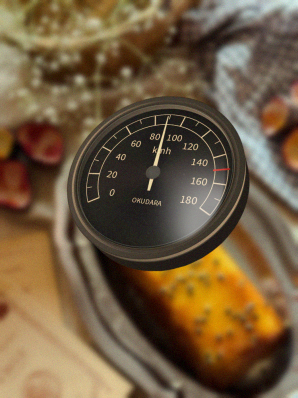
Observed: 90 km/h
